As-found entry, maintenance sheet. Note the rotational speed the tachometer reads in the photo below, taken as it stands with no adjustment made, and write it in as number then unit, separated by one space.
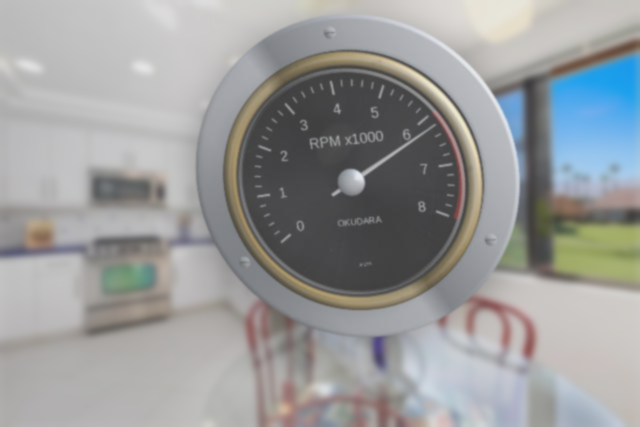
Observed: 6200 rpm
